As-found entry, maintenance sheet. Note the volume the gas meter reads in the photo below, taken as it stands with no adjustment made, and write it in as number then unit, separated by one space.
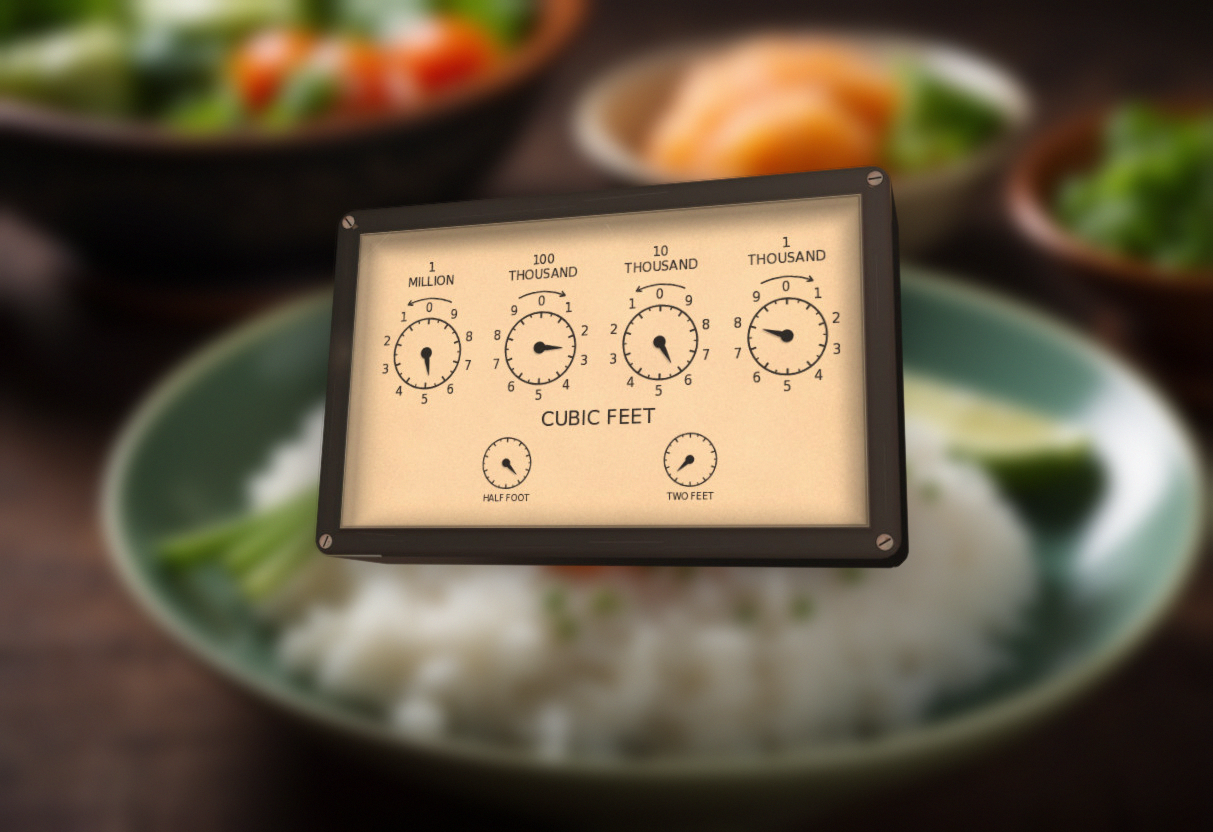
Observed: 525800 ft³
